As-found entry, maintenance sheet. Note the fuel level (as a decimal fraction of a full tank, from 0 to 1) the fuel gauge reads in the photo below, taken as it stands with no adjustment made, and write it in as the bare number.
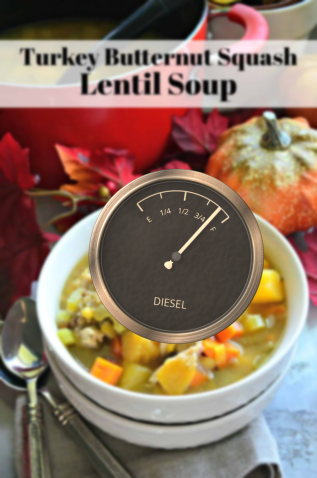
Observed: 0.875
